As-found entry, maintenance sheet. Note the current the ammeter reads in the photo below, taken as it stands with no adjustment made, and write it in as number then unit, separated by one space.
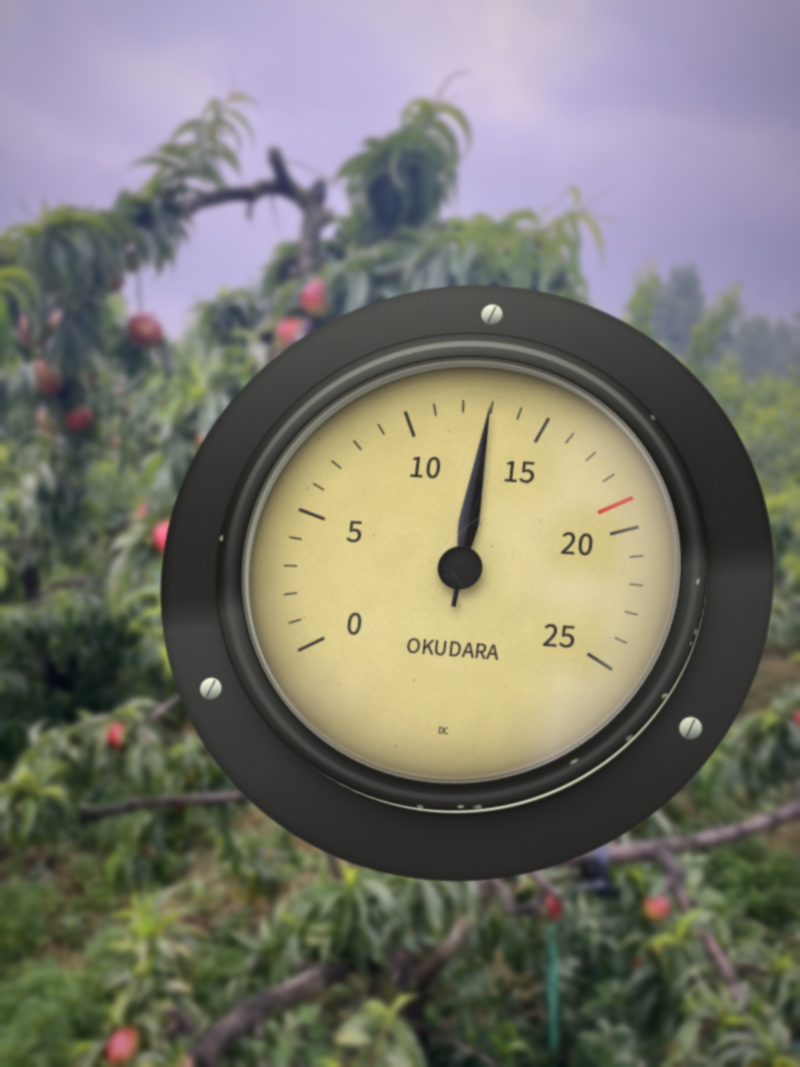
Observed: 13 A
